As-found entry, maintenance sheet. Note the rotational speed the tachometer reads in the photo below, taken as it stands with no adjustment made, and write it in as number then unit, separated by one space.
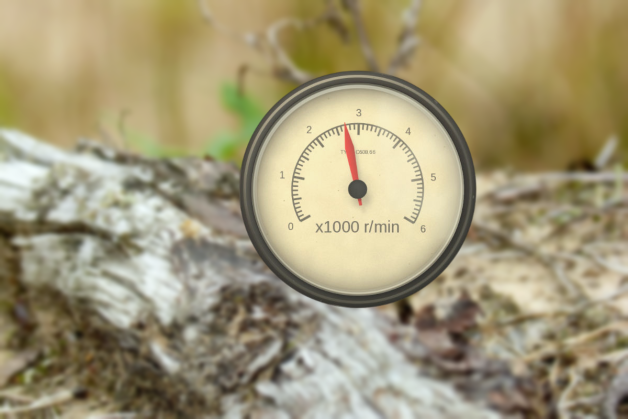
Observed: 2700 rpm
